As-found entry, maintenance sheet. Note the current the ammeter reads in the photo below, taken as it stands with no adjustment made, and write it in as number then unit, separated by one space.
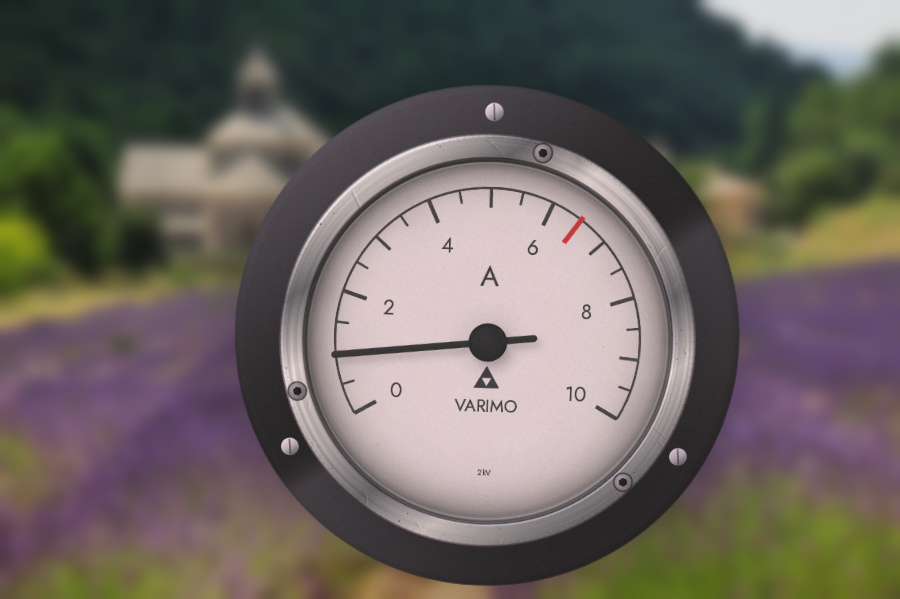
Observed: 1 A
